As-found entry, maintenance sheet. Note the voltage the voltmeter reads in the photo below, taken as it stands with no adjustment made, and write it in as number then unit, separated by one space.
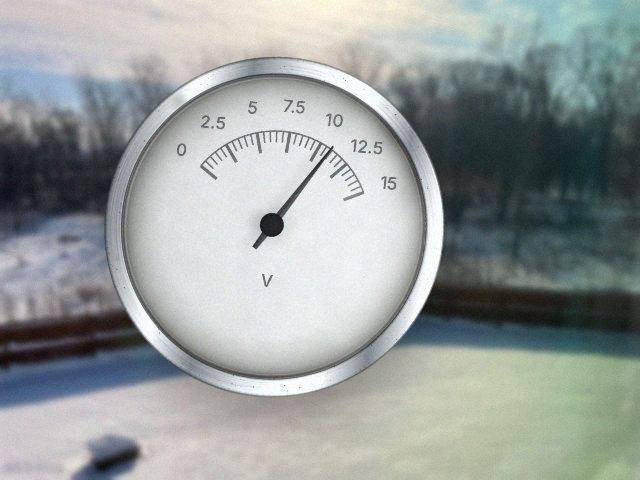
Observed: 11 V
